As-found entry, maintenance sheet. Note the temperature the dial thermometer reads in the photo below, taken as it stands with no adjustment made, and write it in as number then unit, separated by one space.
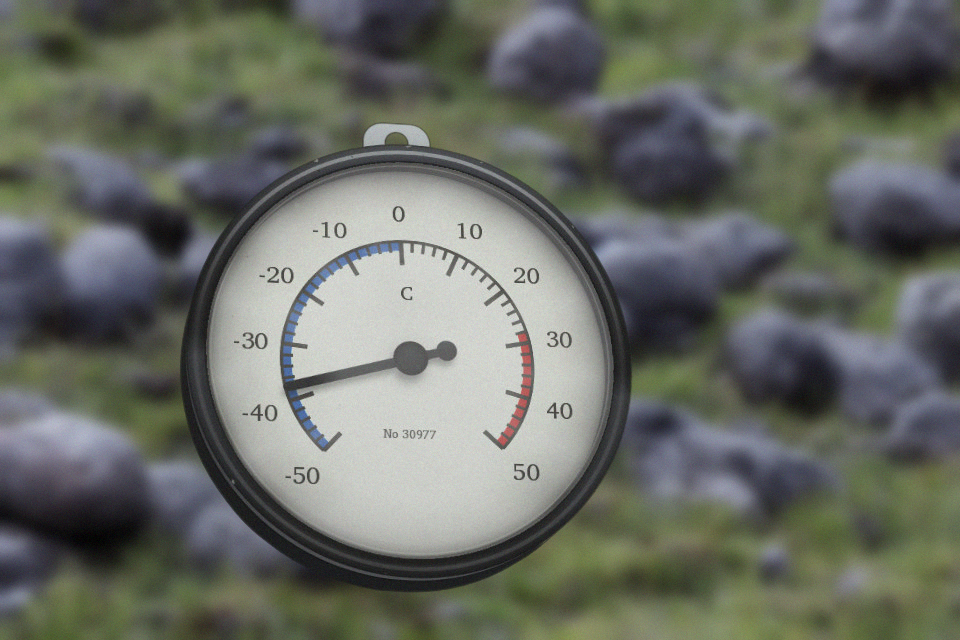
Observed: -38 °C
